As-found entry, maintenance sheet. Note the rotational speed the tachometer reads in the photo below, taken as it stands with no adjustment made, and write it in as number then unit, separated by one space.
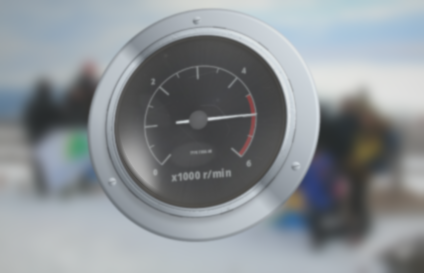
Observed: 5000 rpm
